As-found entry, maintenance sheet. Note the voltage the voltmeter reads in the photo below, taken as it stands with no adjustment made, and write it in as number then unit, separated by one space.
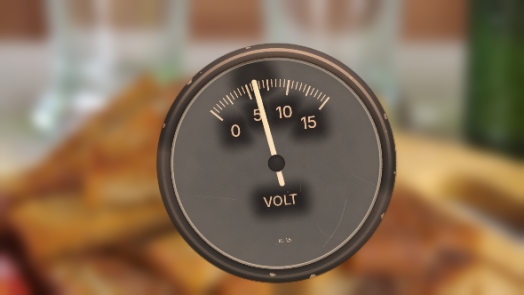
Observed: 6 V
